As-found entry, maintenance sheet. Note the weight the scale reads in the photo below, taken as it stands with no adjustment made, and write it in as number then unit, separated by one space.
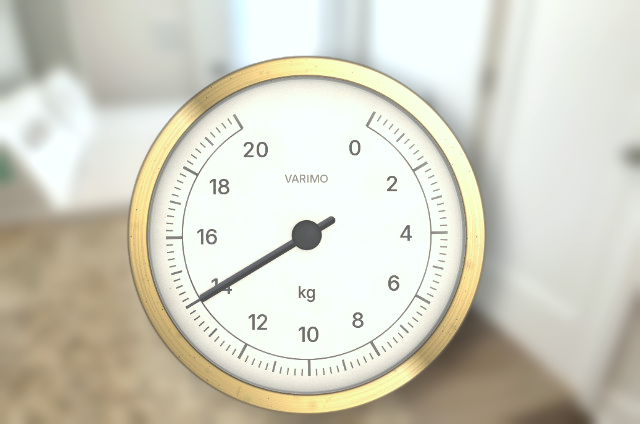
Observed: 14 kg
